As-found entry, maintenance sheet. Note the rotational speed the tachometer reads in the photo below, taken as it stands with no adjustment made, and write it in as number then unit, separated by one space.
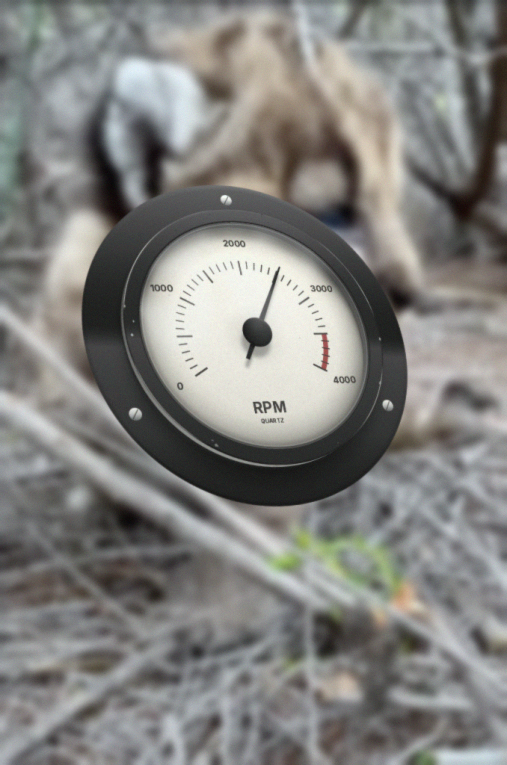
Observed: 2500 rpm
